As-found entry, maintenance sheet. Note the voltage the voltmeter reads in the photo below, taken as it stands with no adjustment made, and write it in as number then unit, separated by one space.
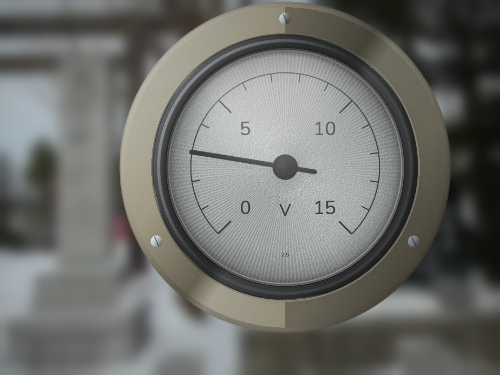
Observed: 3 V
